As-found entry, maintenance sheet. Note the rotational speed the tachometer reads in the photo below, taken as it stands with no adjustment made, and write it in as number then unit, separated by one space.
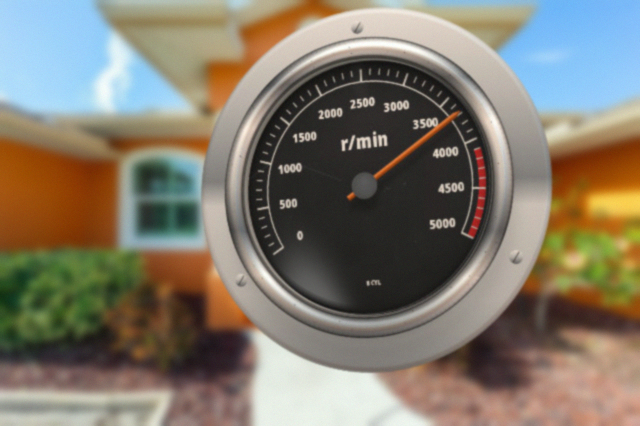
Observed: 3700 rpm
